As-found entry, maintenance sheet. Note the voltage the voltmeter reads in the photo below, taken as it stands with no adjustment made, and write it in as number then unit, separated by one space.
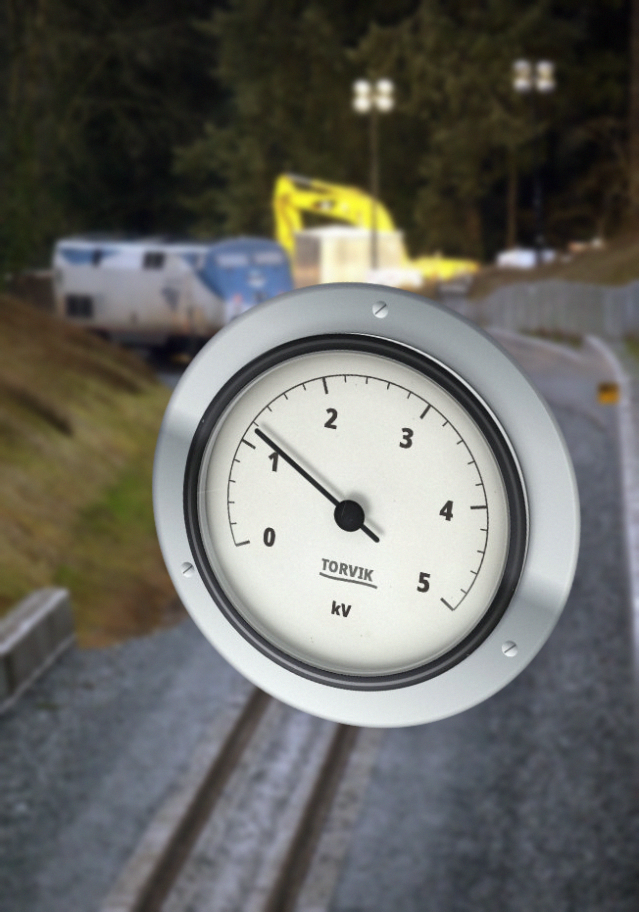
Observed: 1.2 kV
